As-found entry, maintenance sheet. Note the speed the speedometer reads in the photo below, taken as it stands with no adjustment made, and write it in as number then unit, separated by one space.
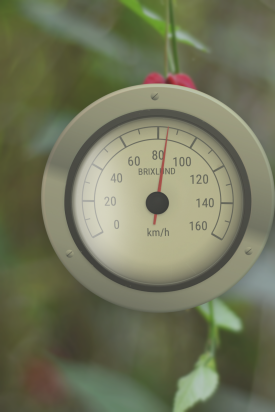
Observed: 85 km/h
